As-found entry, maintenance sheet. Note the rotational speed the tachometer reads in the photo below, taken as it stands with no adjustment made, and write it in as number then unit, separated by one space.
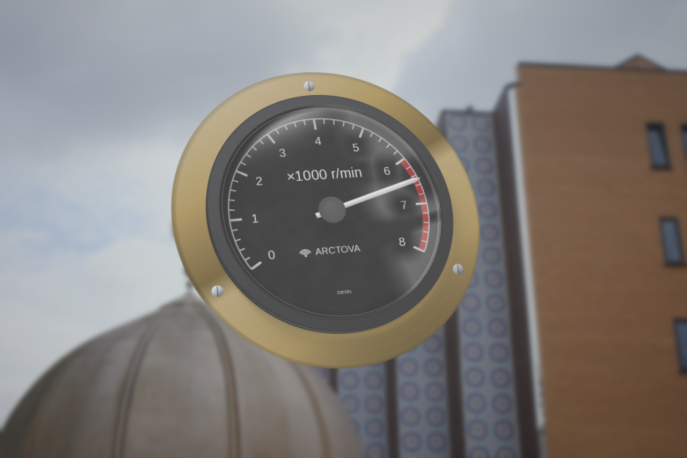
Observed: 6500 rpm
